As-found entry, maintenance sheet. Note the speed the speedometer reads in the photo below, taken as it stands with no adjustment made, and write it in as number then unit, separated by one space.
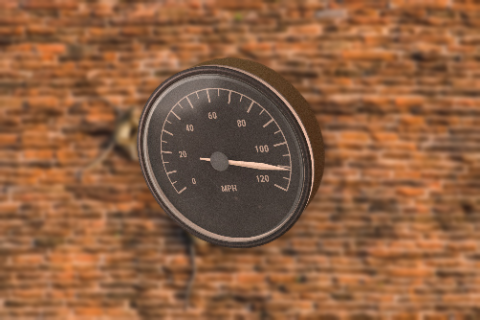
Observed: 110 mph
